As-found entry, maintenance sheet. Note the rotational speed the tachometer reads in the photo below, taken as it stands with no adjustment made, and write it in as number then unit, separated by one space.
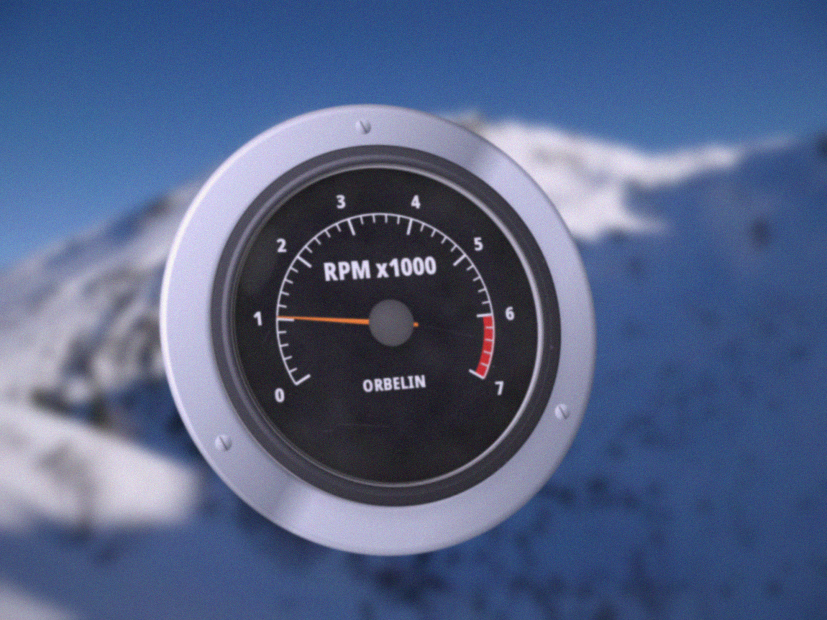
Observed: 1000 rpm
